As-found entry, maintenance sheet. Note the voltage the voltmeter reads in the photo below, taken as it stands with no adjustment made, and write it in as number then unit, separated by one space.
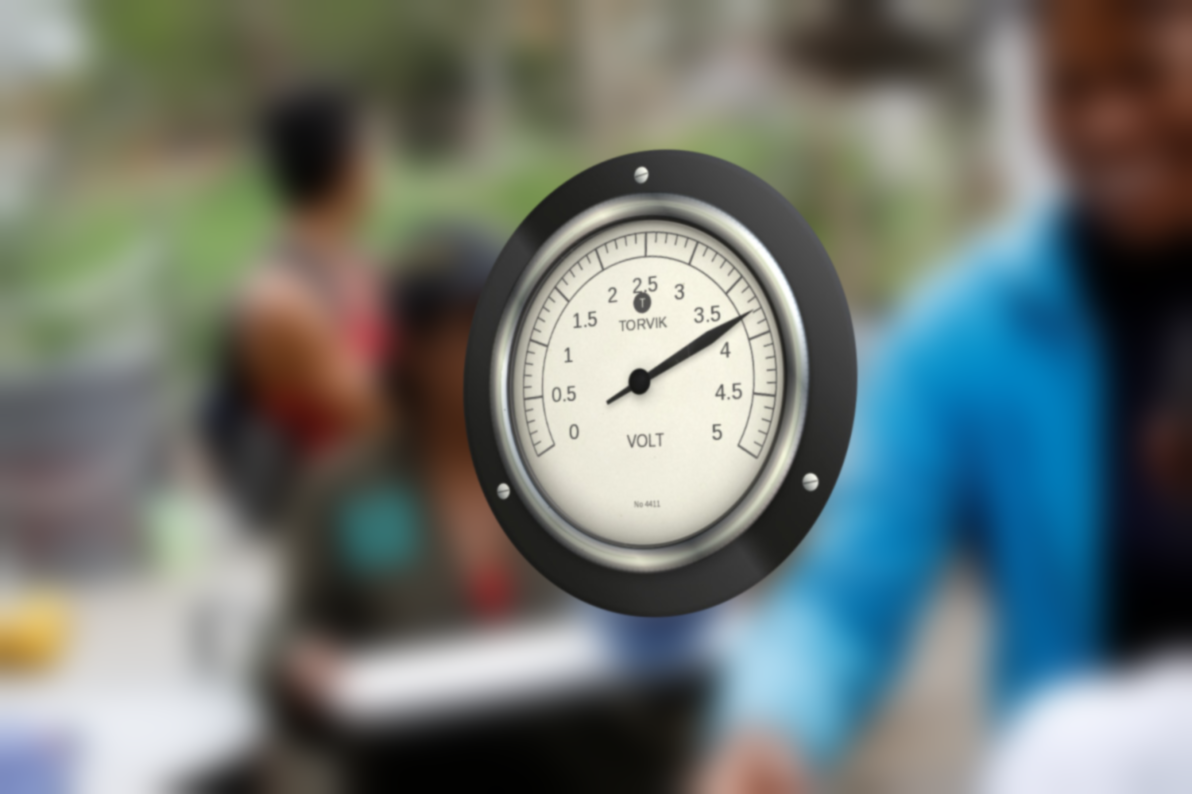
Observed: 3.8 V
